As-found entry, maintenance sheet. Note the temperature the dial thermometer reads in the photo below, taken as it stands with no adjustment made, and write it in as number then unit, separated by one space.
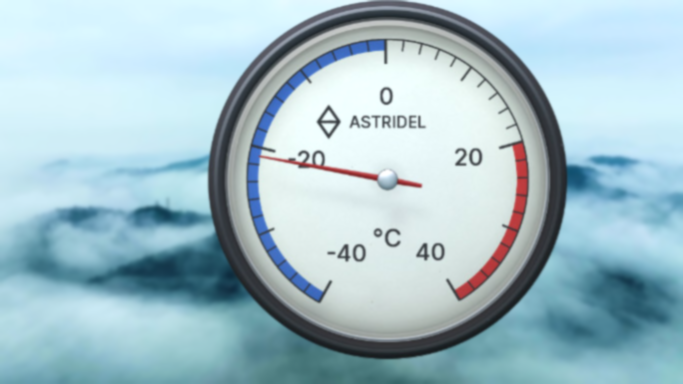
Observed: -21 °C
